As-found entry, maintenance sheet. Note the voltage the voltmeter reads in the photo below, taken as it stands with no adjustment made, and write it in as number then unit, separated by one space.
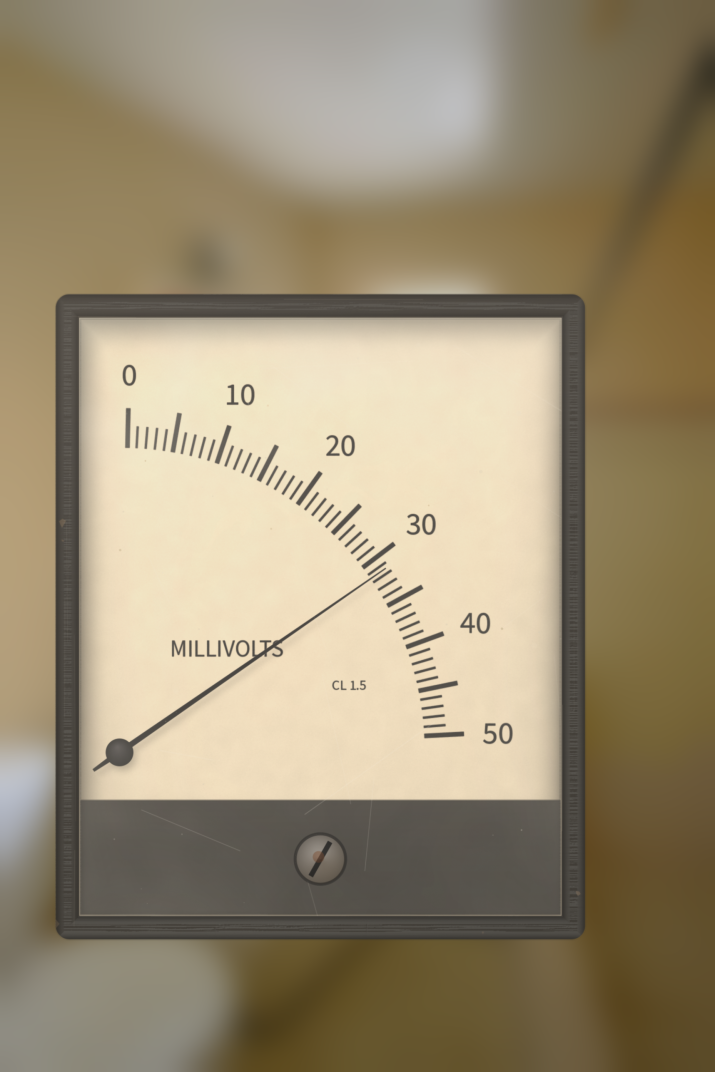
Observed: 31.5 mV
